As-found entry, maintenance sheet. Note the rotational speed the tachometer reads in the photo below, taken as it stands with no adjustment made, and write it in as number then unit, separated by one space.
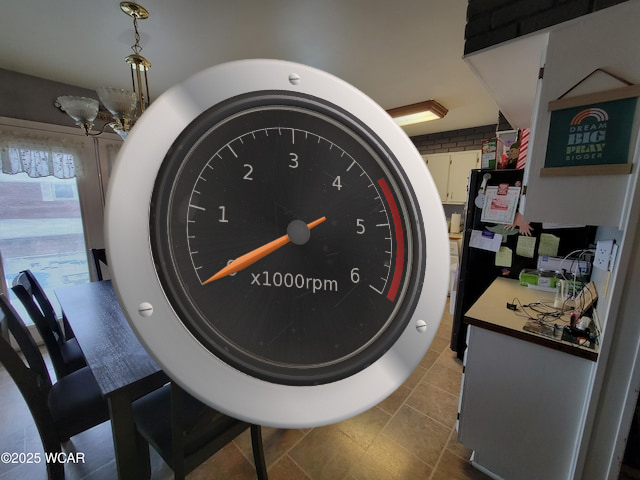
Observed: 0 rpm
